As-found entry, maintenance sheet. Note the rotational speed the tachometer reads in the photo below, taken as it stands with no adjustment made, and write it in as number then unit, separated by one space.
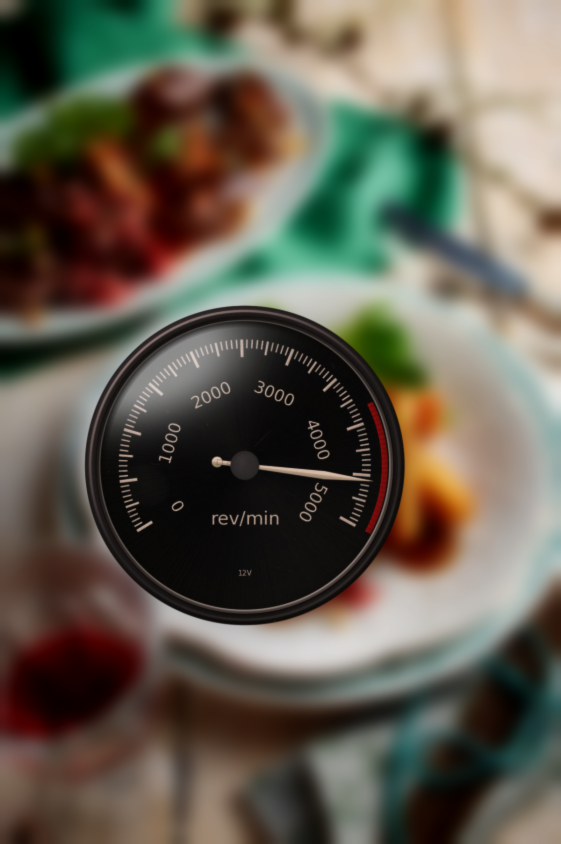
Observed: 4550 rpm
